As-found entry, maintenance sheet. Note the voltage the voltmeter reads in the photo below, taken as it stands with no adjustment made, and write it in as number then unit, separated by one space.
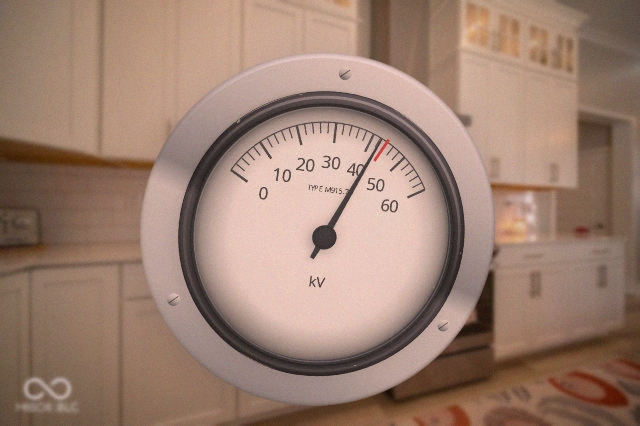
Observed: 42 kV
